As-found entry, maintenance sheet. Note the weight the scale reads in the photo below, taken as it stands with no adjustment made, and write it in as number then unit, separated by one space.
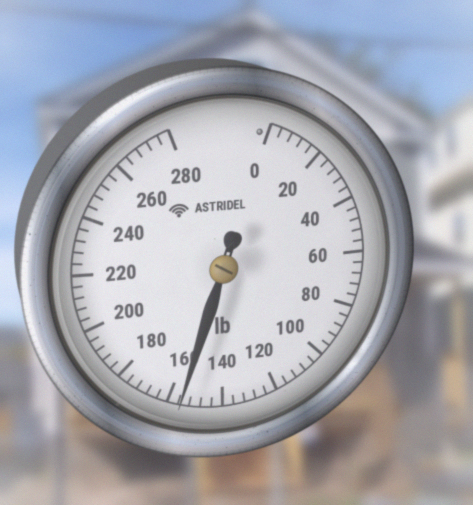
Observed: 156 lb
